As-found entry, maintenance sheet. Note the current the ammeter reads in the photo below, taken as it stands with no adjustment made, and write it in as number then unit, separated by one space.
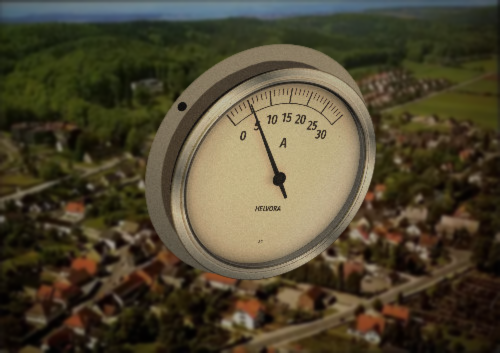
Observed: 5 A
